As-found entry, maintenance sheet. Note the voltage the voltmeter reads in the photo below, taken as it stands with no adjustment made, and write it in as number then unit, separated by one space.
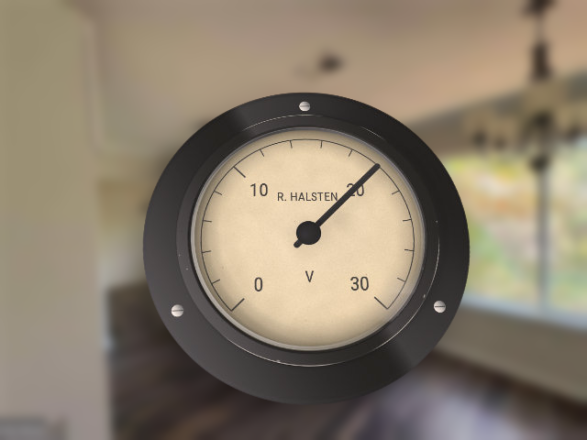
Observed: 20 V
